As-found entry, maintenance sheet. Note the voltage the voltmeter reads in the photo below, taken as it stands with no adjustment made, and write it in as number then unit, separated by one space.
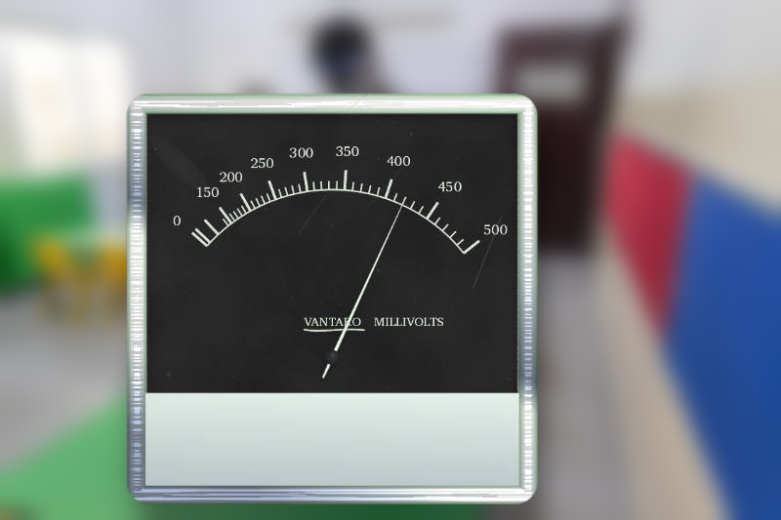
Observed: 420 mV
